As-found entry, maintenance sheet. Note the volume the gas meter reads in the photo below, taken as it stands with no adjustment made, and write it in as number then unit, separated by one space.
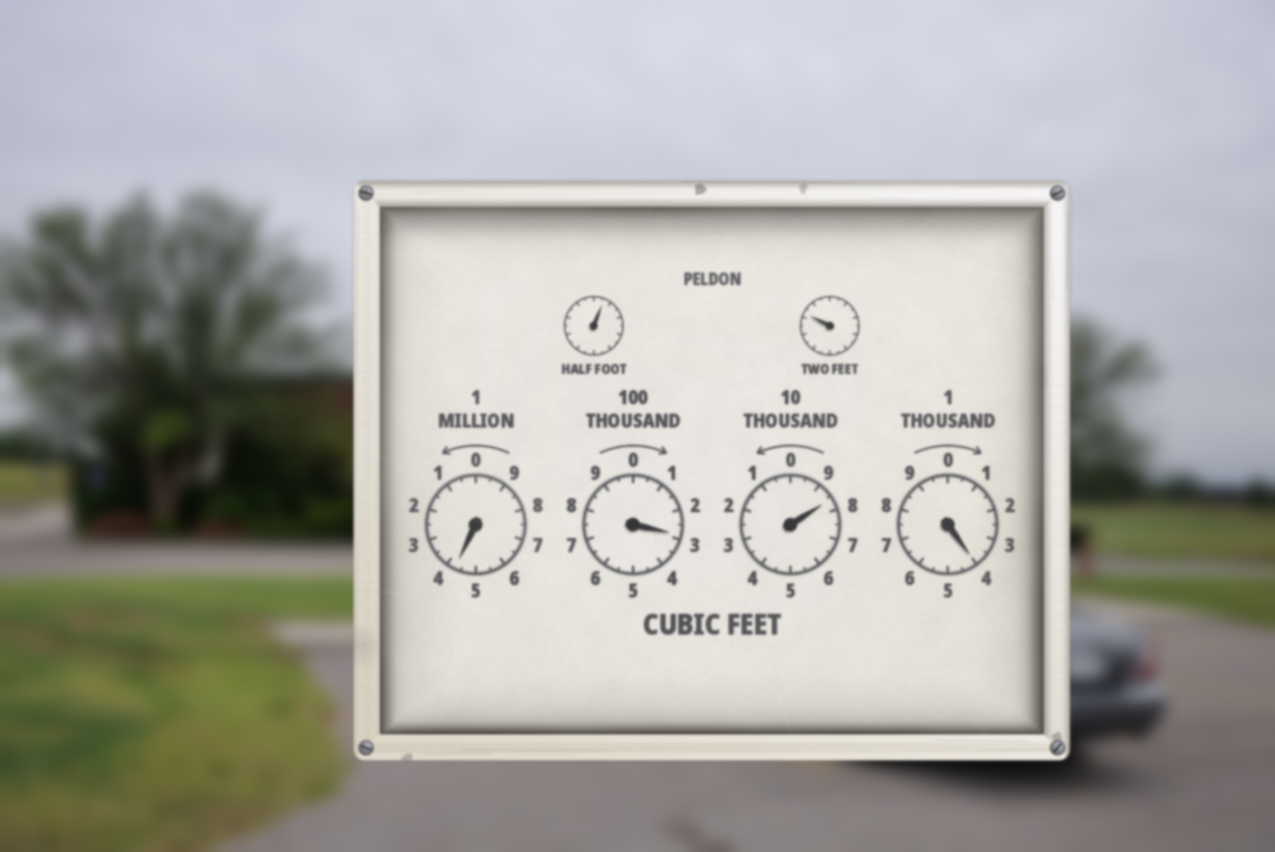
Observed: 428400 ft³
